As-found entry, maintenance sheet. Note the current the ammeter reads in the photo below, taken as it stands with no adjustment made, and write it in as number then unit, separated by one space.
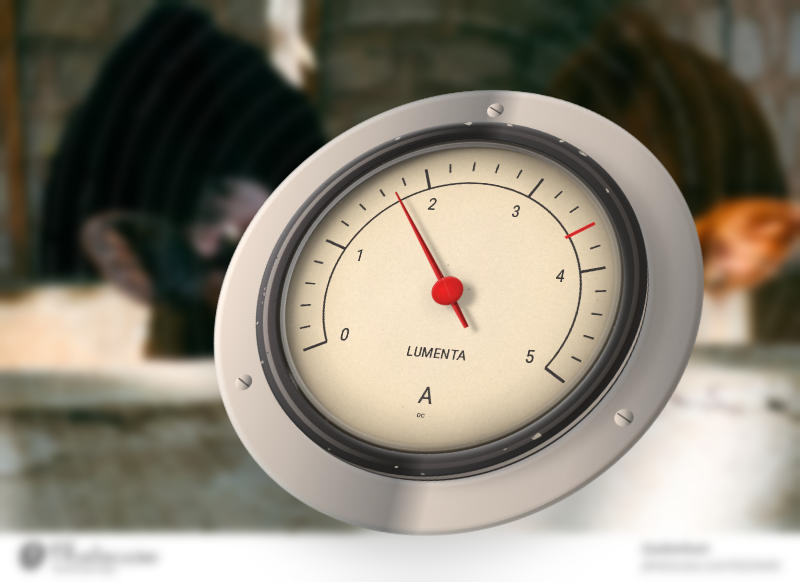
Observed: 1.7 A
